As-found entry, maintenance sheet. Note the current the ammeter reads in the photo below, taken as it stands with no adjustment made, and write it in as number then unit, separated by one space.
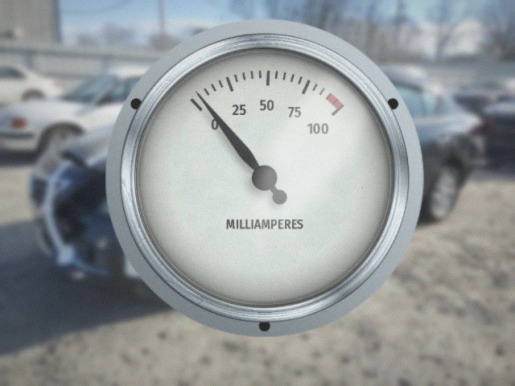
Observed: 5 mA
